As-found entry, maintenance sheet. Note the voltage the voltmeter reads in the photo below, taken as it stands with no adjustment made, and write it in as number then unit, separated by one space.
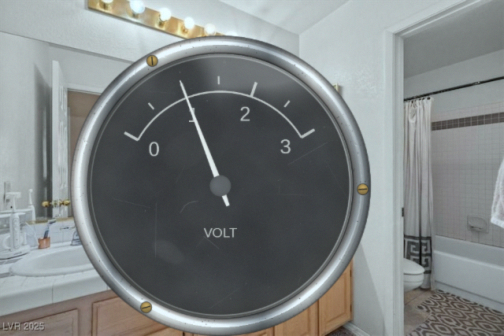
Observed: 1 V
